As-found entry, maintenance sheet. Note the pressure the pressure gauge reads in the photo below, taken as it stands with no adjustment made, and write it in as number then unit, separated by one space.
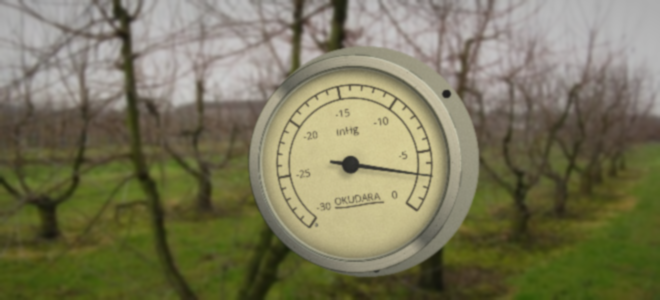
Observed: -3 inHg
